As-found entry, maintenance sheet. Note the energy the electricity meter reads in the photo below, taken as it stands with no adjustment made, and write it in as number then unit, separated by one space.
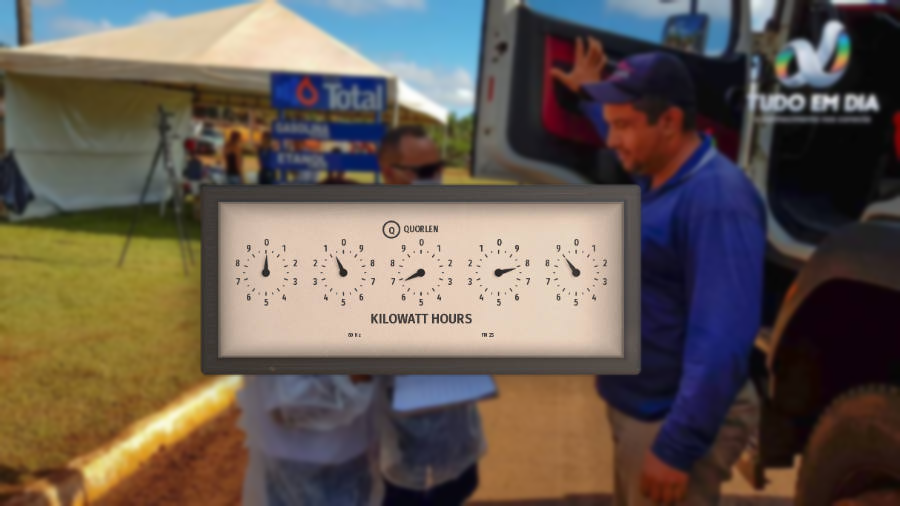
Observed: 679 kWh
